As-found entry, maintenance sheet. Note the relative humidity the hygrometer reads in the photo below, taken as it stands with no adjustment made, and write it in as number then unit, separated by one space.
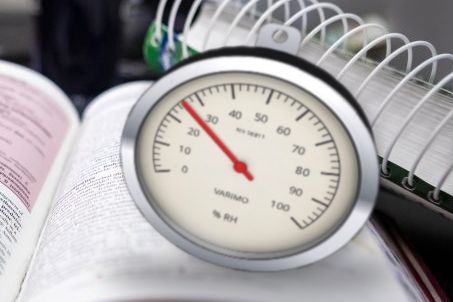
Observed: 26 %
